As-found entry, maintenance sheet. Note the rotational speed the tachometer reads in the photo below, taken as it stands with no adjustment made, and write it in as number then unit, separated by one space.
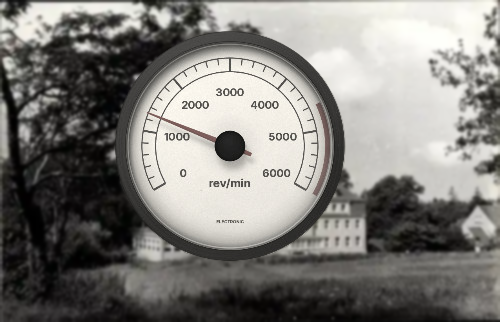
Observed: 1300 rpm
